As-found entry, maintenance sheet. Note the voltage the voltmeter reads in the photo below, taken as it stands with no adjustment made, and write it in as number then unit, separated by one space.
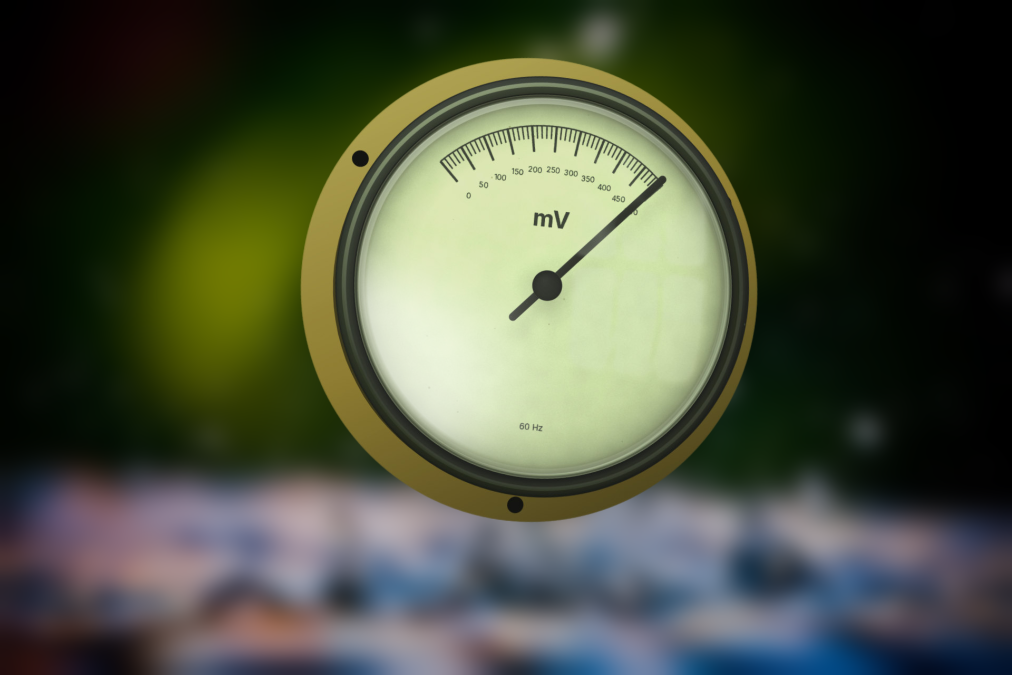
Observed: 490 mV
